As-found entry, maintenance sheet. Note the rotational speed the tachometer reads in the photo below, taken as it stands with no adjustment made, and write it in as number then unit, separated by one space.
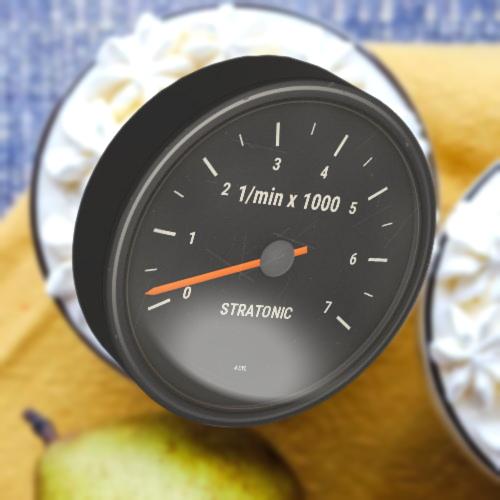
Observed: 250 rpm
